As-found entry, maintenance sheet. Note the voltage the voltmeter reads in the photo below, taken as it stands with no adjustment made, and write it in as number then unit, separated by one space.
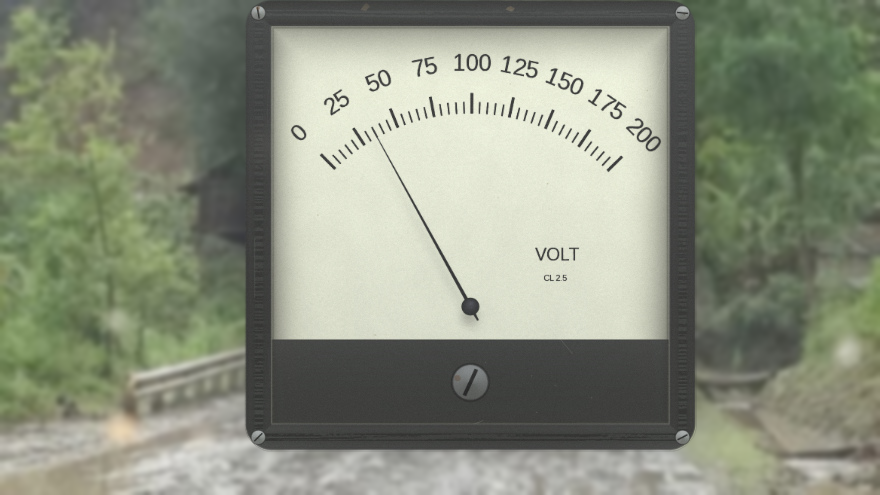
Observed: 35 V
